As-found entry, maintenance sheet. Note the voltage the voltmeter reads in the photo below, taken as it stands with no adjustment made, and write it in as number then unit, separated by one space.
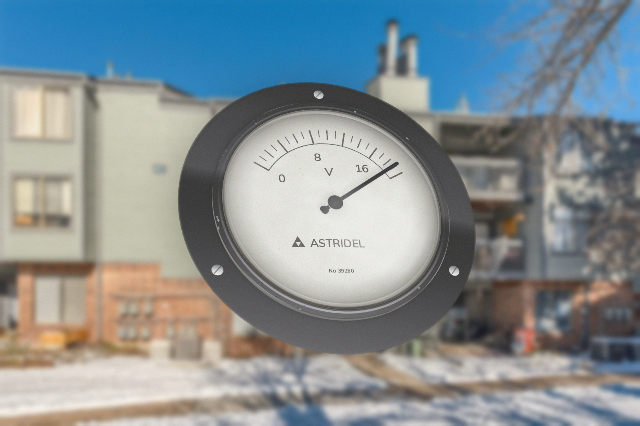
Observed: 19 V
